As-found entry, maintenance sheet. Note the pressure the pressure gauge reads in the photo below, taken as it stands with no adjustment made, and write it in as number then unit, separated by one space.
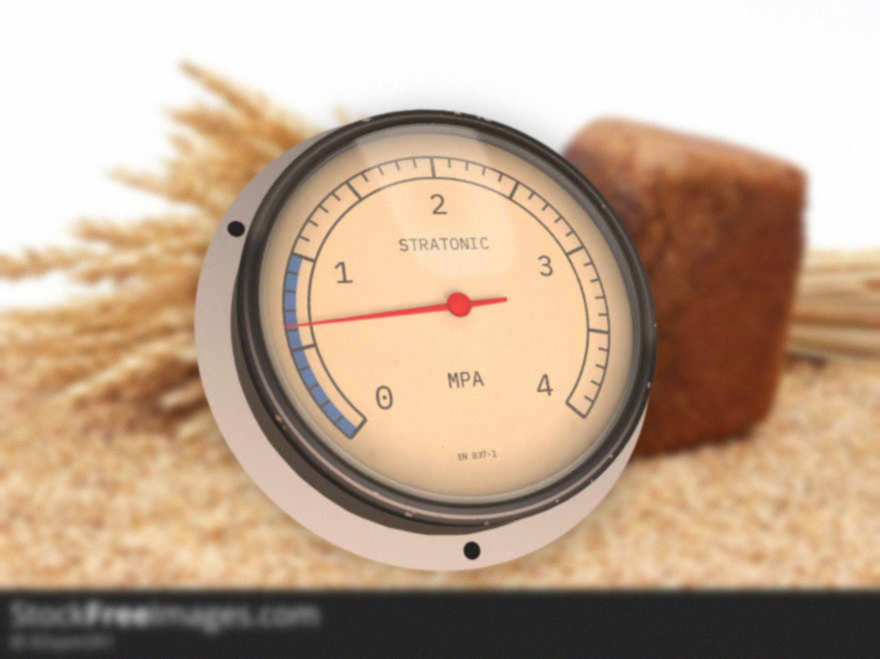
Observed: 0.6 MPa
